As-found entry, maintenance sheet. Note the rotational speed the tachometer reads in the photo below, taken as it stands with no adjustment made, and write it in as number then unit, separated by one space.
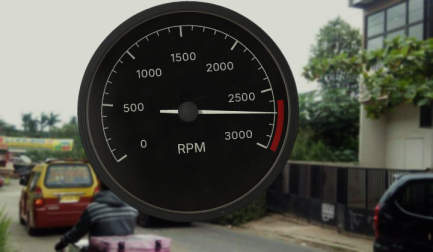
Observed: 2700 rpm
